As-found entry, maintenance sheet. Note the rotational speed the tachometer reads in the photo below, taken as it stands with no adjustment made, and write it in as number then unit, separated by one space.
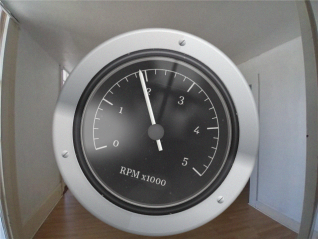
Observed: 1900 rpm
